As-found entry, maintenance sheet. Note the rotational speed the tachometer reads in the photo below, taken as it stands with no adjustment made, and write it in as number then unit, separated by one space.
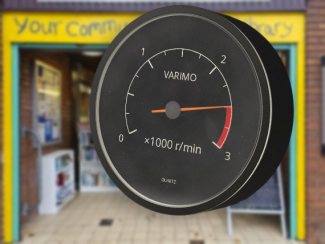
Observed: 2500 rpm
